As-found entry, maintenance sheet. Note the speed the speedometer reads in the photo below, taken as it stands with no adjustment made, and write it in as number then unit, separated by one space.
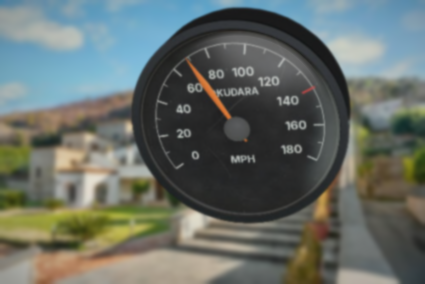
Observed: 70 mph
